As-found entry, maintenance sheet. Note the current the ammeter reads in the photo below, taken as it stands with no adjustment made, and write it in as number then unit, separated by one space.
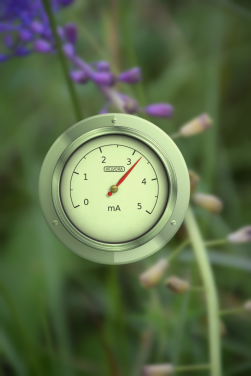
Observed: 3.25 mA
